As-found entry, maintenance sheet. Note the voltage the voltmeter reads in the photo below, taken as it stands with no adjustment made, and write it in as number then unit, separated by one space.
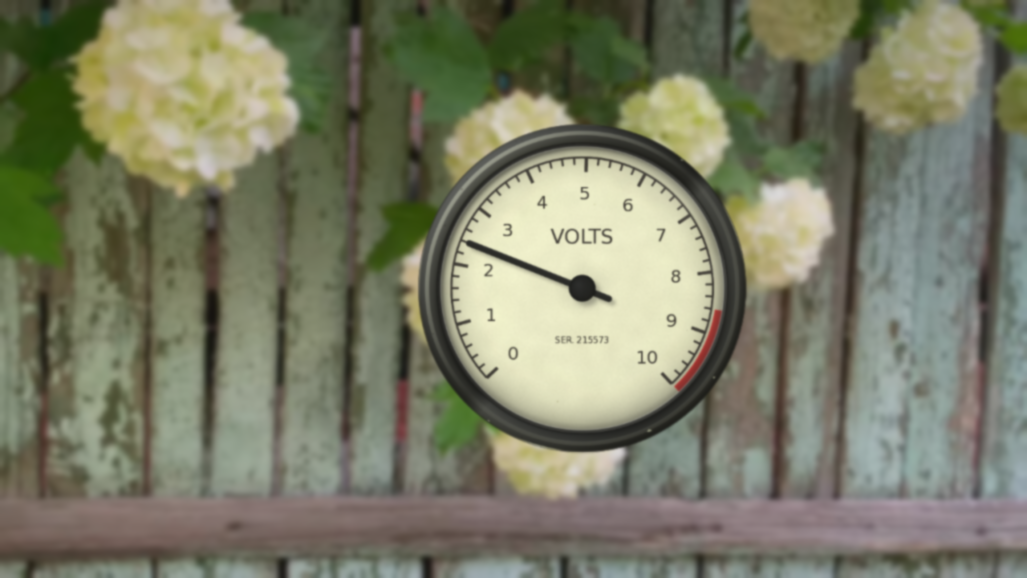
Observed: 2.4 V
